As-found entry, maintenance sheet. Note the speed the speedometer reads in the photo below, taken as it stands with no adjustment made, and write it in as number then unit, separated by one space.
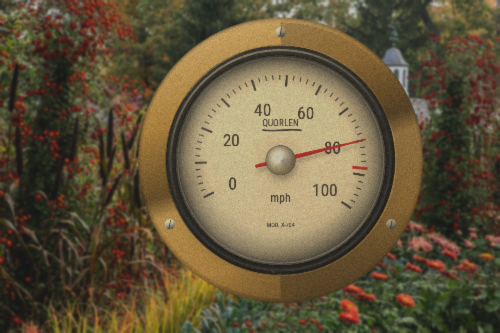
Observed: 80 mph
